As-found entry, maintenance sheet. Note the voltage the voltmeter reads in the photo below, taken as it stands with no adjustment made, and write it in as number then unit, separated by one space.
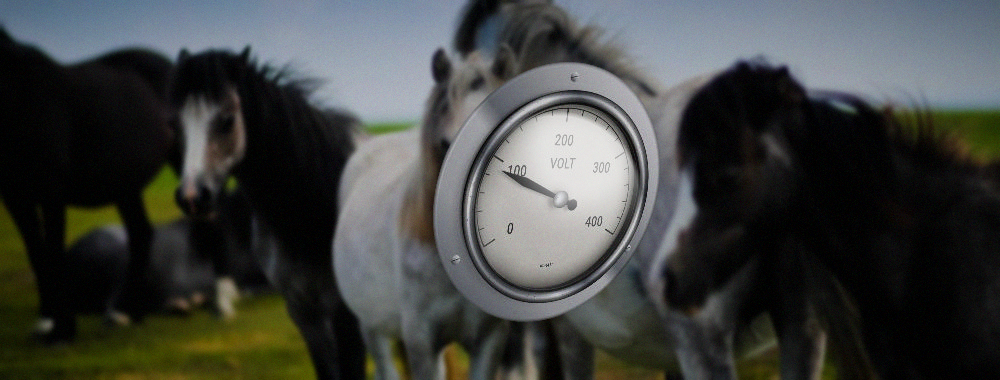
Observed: 90 V
